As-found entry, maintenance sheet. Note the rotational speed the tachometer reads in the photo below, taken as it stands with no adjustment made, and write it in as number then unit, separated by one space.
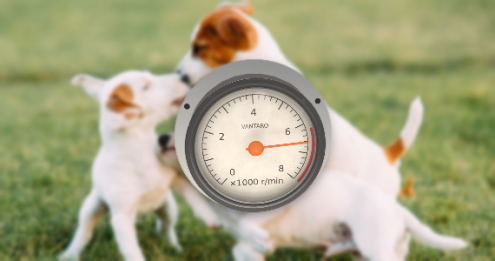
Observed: 6600 rpm
